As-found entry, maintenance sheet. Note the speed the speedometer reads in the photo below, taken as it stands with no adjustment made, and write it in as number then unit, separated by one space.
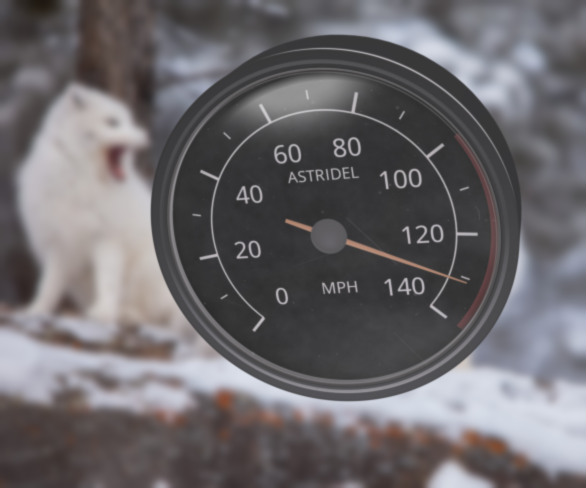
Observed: 130 mph
